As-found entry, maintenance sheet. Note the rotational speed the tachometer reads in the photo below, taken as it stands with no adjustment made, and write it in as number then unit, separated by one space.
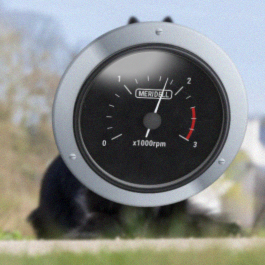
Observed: 1700 rpm
